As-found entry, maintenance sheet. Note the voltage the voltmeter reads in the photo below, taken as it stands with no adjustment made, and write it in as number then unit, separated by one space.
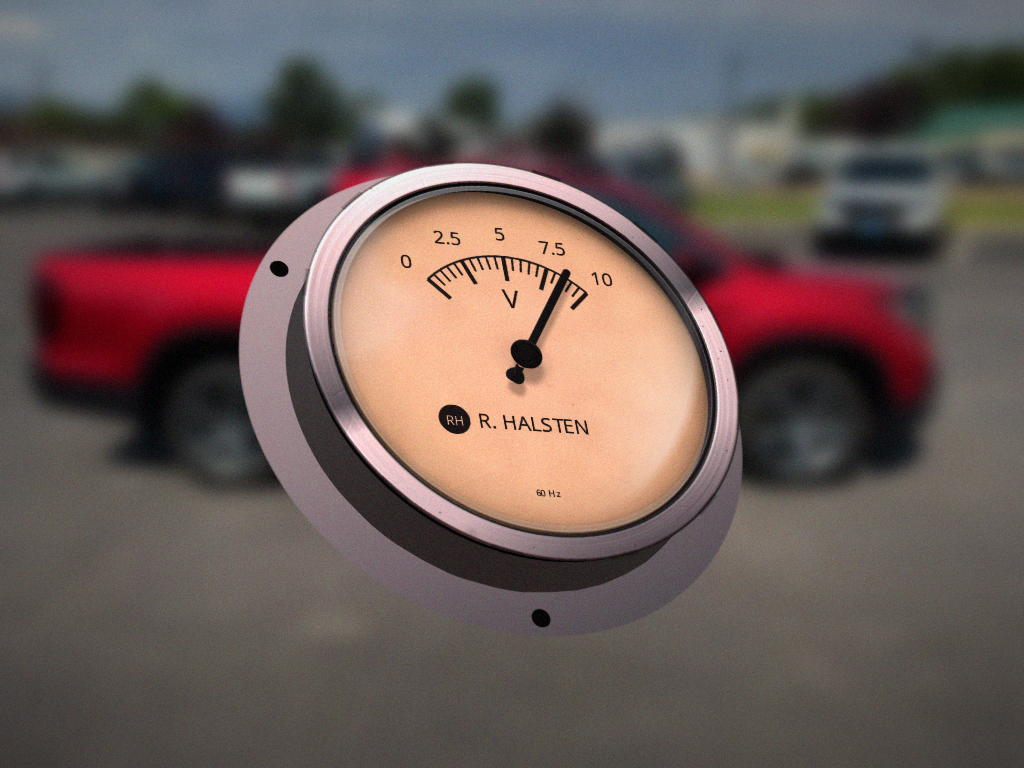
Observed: 8.5 V
